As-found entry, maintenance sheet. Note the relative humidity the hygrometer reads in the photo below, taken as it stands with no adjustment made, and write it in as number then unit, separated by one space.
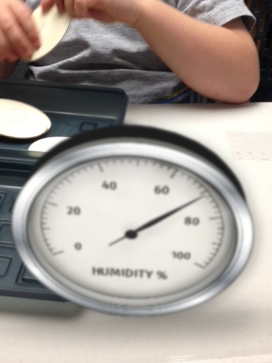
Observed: 70 %
